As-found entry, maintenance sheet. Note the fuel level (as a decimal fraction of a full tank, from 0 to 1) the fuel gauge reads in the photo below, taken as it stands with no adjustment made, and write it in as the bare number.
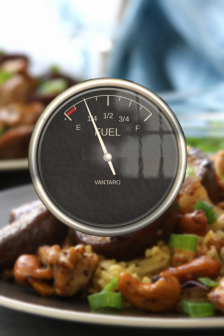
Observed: 0.25
